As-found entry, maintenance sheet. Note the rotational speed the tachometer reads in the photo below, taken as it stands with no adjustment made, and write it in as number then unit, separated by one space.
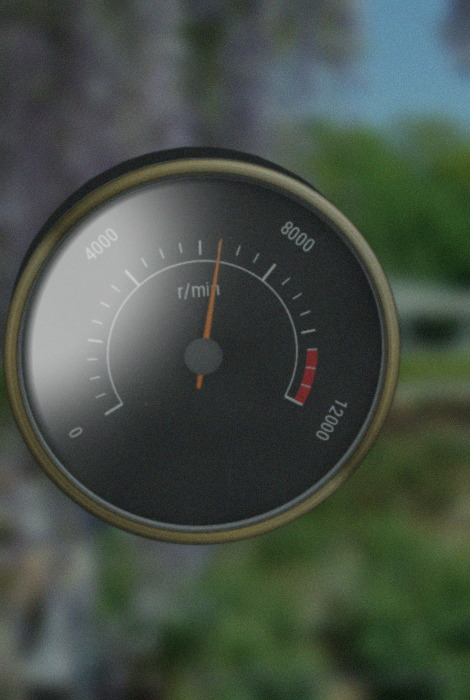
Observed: 6500 rpm
